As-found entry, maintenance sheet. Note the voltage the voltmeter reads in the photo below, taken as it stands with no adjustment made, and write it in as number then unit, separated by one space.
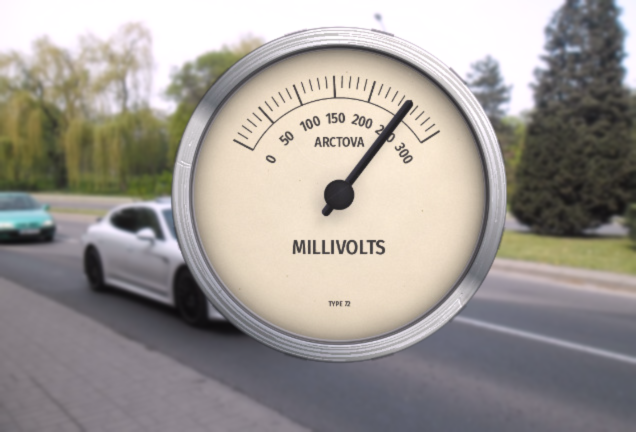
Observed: 250 mV
